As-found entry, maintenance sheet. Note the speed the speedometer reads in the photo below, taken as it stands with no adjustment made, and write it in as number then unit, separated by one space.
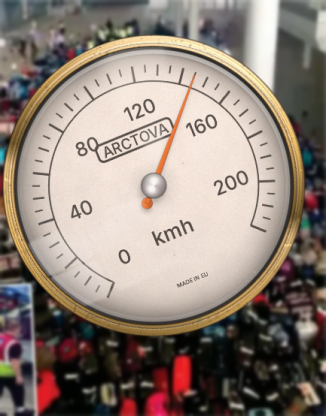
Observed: 145 km/h
